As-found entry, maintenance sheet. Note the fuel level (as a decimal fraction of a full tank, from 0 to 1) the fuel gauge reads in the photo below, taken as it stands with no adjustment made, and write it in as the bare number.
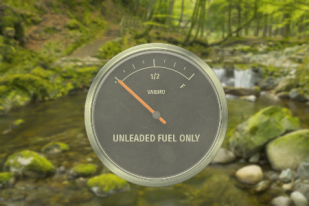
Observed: 0
